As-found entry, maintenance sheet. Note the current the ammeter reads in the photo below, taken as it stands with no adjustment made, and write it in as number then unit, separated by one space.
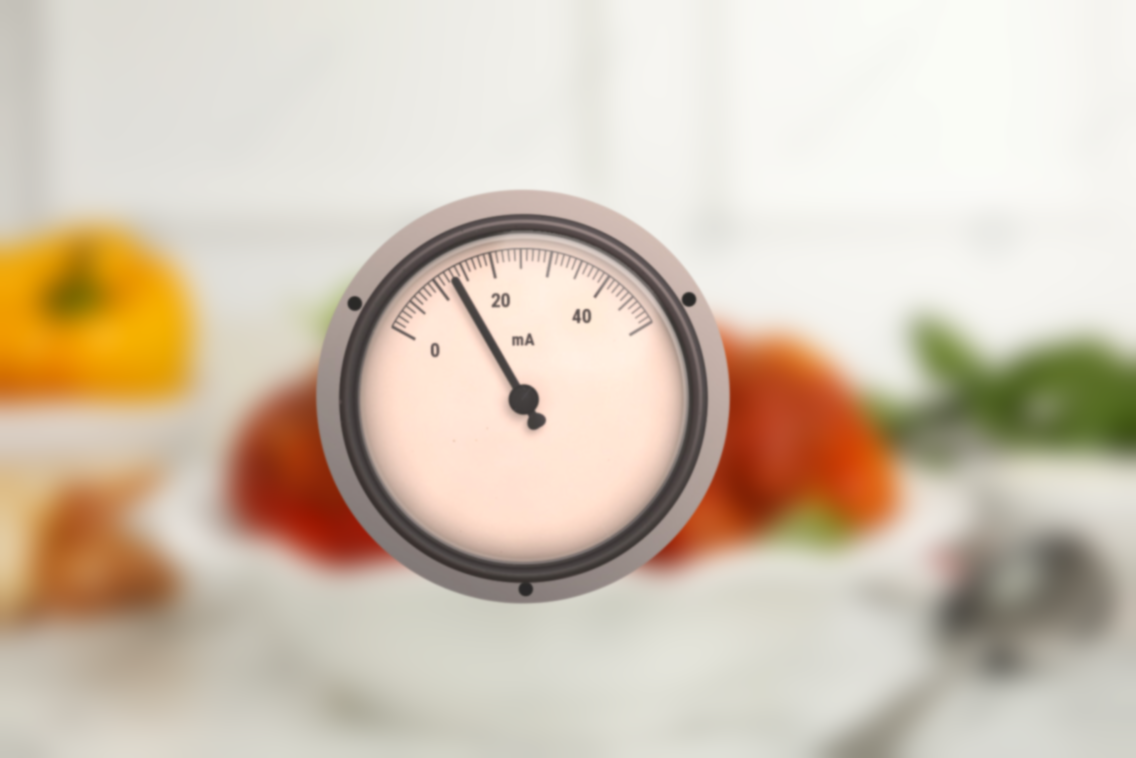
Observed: 13 mA
